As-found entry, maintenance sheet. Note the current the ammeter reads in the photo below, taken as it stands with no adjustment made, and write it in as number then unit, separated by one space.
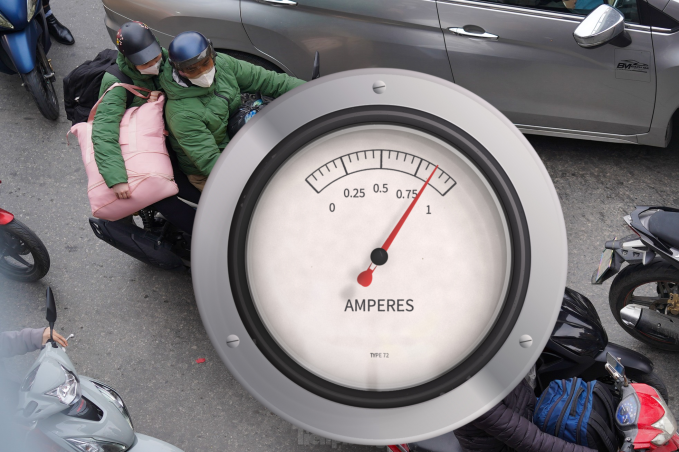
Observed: 0.85 A
